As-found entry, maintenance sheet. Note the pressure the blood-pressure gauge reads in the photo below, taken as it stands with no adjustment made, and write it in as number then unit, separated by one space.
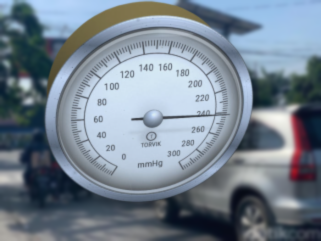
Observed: 240 mmHg
